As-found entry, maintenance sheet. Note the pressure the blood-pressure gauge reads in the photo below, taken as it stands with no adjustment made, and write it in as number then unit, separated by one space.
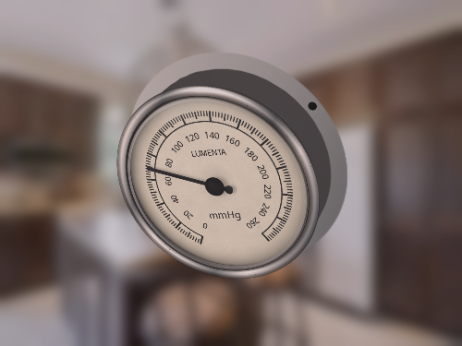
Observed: 70 mmHg
